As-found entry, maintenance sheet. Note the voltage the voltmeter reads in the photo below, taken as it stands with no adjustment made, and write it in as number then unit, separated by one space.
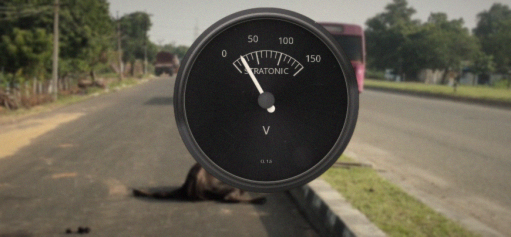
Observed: 20 V
